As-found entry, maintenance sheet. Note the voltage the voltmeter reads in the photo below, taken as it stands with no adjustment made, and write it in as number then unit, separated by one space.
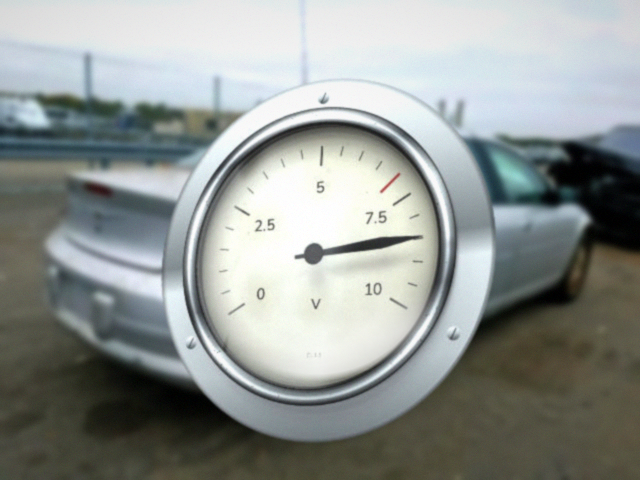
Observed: 8.5 V
